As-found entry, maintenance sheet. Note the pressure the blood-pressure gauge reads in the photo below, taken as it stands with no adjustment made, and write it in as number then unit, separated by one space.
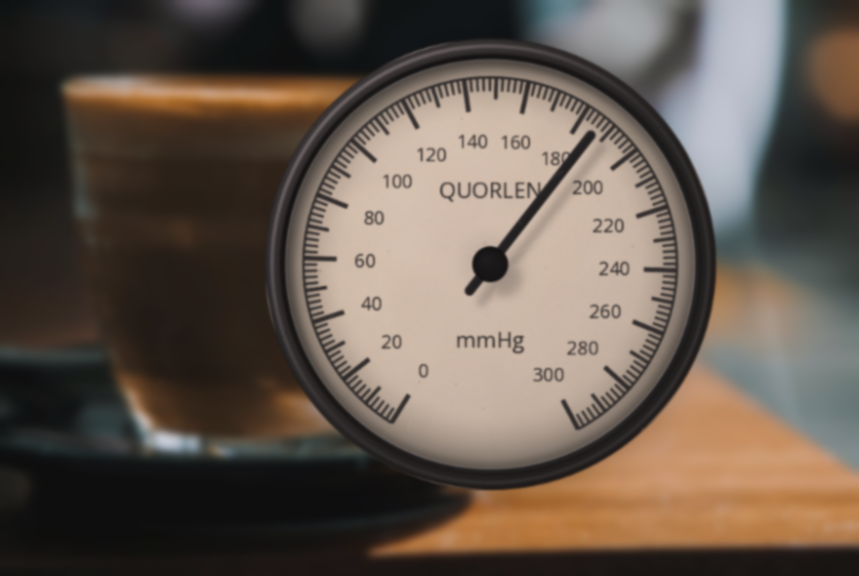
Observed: 186 mmHg
